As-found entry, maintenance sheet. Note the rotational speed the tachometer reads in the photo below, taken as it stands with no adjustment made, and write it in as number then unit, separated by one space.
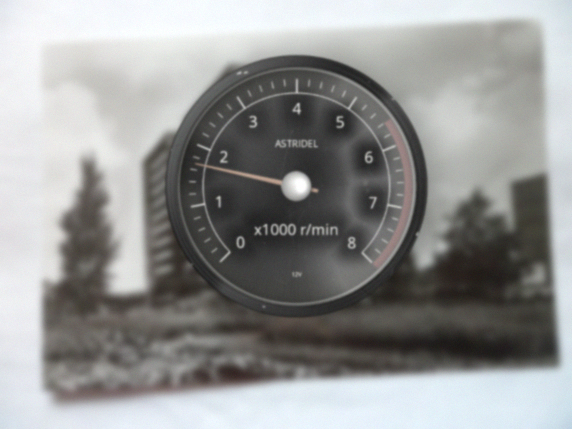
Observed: 1700 rpm
